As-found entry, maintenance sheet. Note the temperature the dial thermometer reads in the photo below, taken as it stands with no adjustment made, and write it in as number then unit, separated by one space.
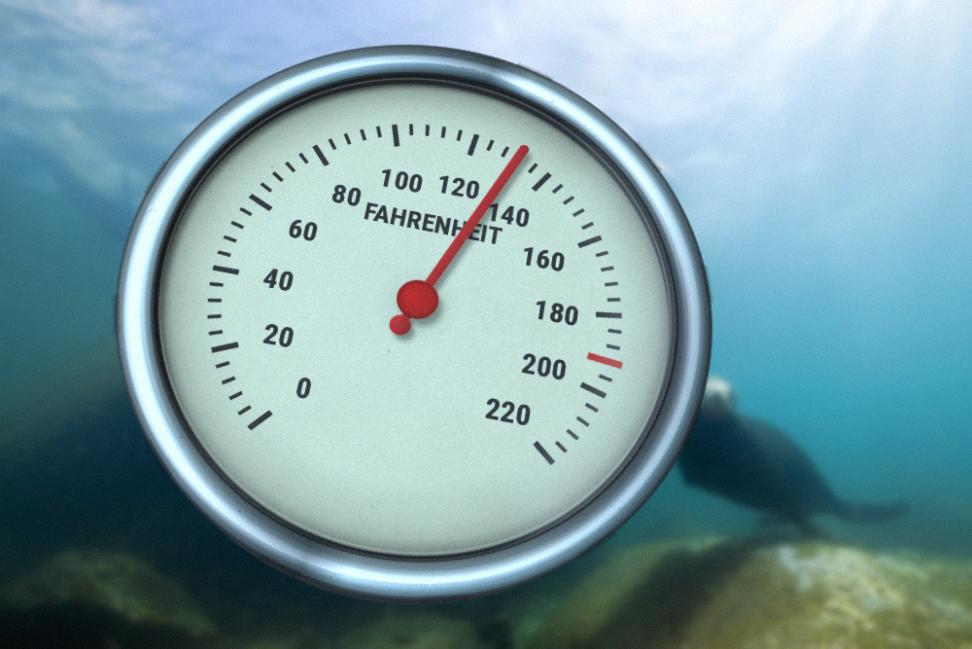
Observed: 132 °F
